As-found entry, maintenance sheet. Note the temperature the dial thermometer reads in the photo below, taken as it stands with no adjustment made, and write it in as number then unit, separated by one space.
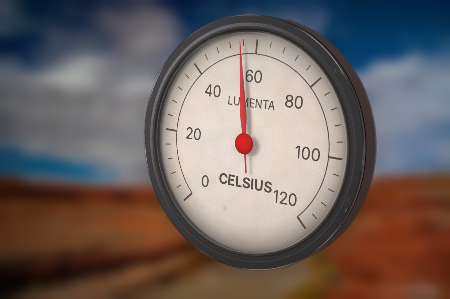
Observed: 56 °C
